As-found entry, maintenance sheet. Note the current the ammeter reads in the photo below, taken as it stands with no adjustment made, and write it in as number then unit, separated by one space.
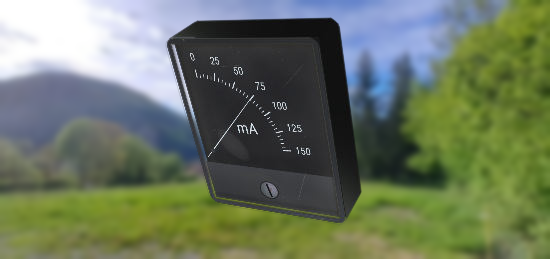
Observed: 75 mA
